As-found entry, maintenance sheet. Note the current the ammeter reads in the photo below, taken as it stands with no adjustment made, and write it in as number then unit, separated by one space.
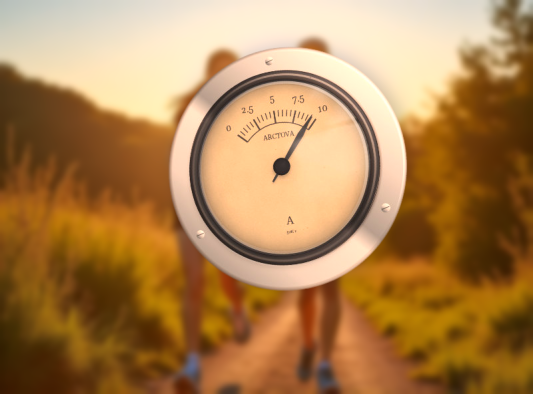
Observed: 9.5 A
